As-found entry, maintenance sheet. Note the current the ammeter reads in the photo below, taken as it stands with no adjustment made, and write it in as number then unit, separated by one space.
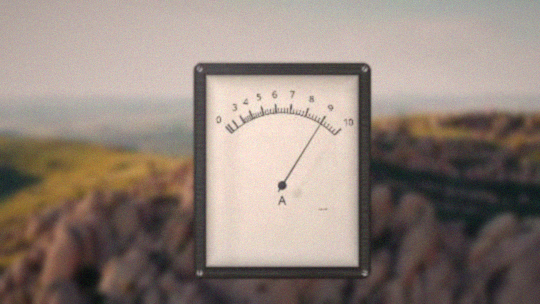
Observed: 9 A
